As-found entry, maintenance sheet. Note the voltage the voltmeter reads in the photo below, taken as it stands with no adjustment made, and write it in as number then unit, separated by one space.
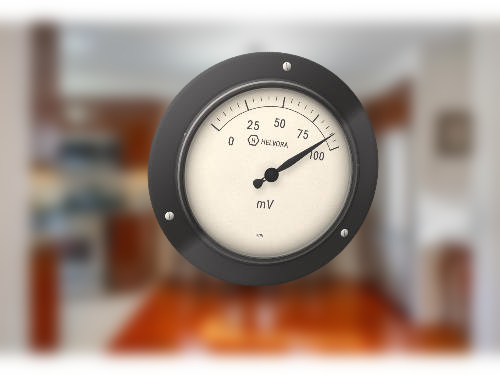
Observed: 90 mV
